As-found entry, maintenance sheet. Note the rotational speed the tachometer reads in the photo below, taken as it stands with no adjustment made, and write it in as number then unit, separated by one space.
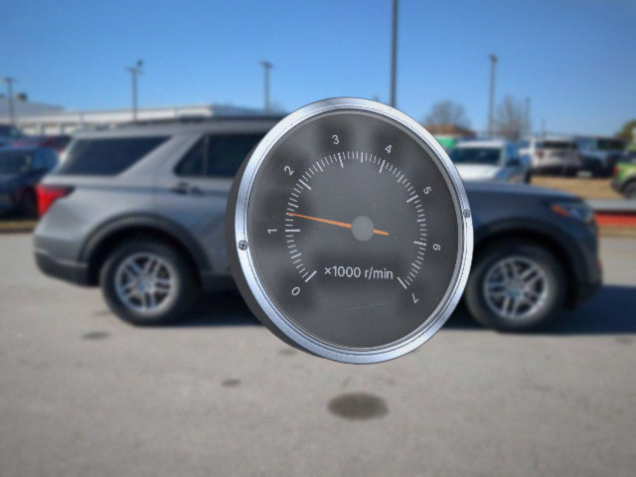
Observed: 1300 rpm
